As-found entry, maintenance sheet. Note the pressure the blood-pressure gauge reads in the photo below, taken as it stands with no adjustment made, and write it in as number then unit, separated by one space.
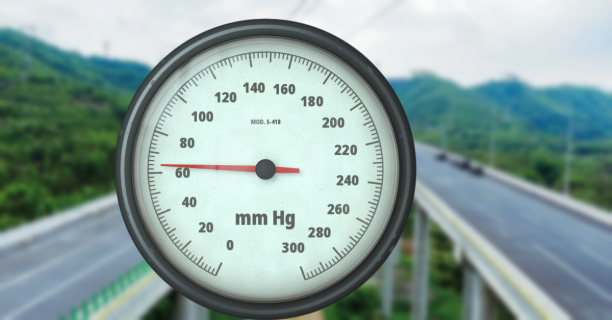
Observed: 64 mmHg
